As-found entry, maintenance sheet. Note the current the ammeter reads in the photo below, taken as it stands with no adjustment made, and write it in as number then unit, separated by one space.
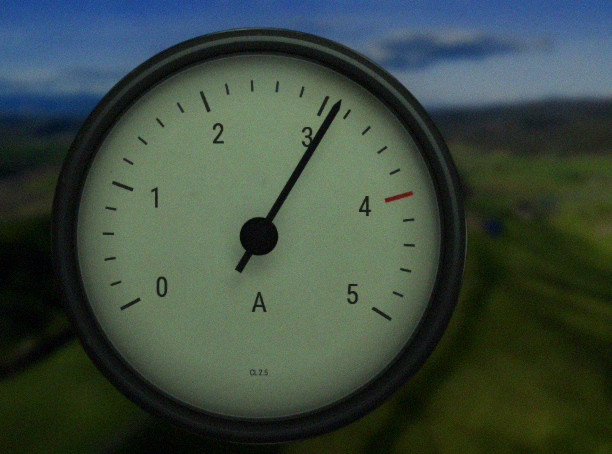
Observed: 3.1 A
